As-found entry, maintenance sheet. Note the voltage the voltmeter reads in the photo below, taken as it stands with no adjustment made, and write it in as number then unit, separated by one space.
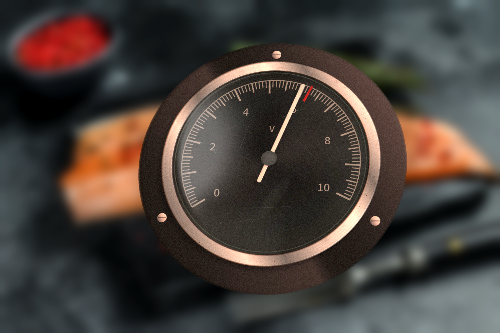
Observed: 6 V
